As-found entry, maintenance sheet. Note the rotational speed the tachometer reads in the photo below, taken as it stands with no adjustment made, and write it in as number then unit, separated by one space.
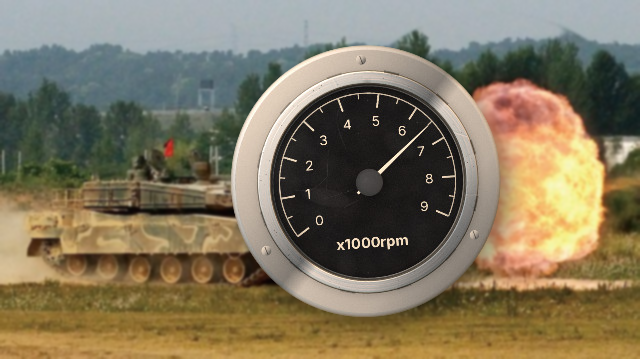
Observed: 6500 rpm
